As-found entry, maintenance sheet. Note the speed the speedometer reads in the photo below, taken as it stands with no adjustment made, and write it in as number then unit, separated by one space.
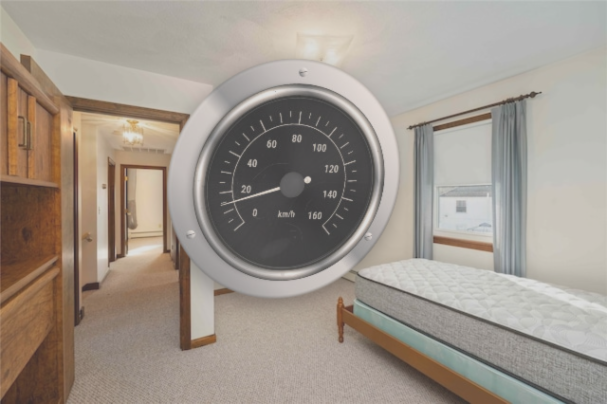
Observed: 15 km/h
